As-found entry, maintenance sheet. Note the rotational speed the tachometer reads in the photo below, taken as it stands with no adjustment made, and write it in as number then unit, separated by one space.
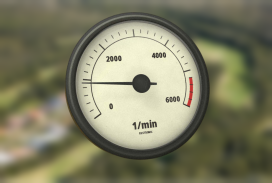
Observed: 900 rpm
